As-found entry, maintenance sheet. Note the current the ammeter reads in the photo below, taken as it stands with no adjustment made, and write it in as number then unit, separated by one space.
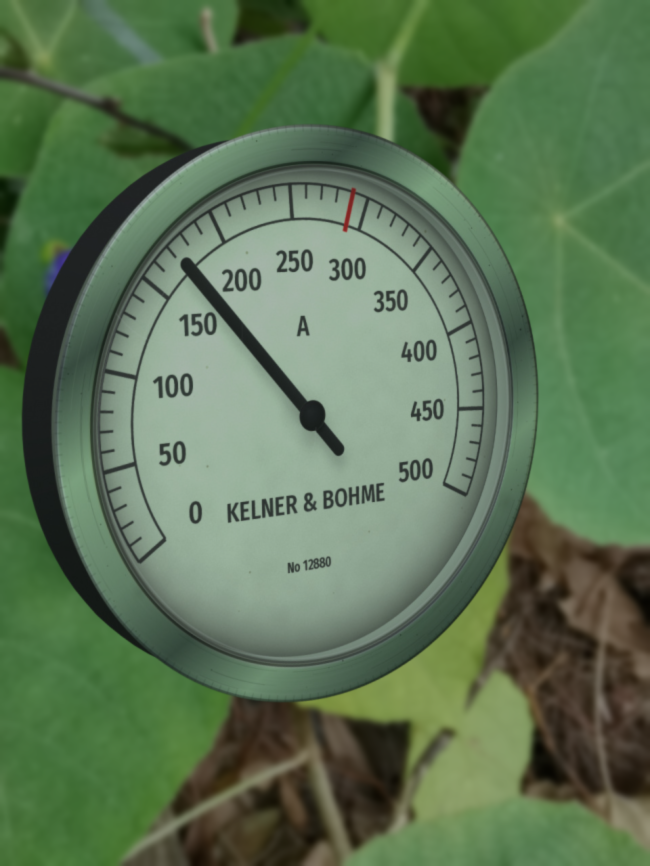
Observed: 170 A
